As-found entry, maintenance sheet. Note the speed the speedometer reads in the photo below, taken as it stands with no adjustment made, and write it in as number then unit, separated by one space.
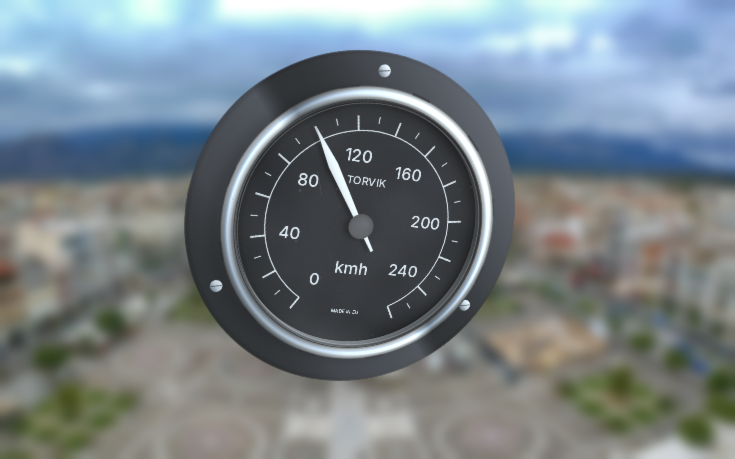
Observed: 100 km/h
